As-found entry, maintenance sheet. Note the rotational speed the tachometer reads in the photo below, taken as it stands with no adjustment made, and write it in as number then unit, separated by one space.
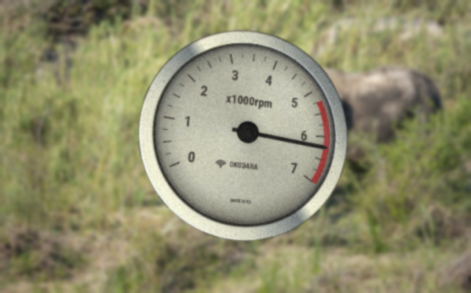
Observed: 6250 rpm
